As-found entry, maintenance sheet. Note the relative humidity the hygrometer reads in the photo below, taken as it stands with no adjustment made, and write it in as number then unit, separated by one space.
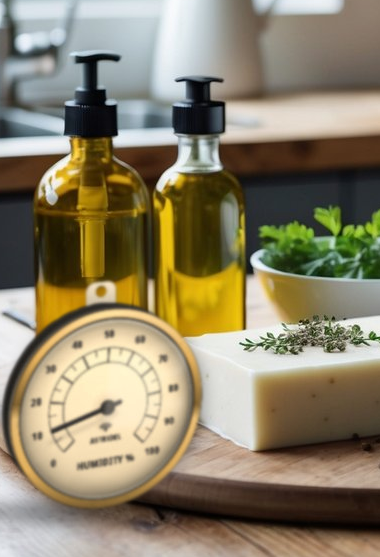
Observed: 10 %
